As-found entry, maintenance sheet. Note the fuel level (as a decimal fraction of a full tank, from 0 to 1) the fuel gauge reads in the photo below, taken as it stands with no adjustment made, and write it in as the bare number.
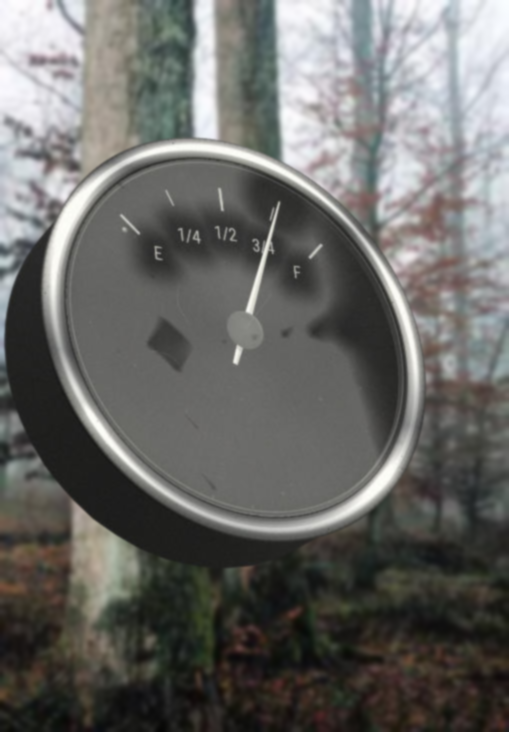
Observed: 0.75
